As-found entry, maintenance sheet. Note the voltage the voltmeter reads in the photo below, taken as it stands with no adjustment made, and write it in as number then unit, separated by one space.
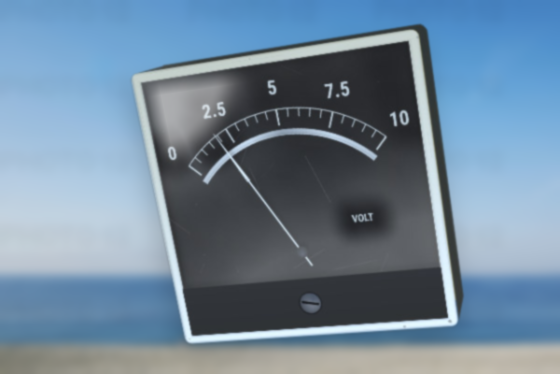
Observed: 2 V
